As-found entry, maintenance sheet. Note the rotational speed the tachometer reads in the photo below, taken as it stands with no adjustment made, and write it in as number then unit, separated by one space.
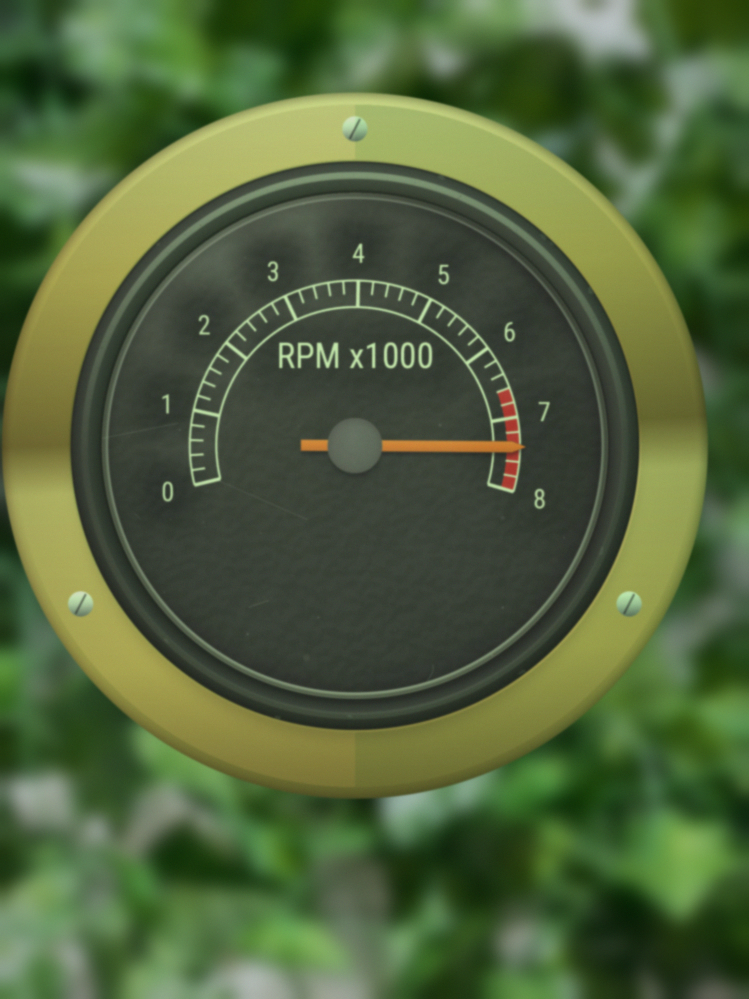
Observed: 7400 rpm
